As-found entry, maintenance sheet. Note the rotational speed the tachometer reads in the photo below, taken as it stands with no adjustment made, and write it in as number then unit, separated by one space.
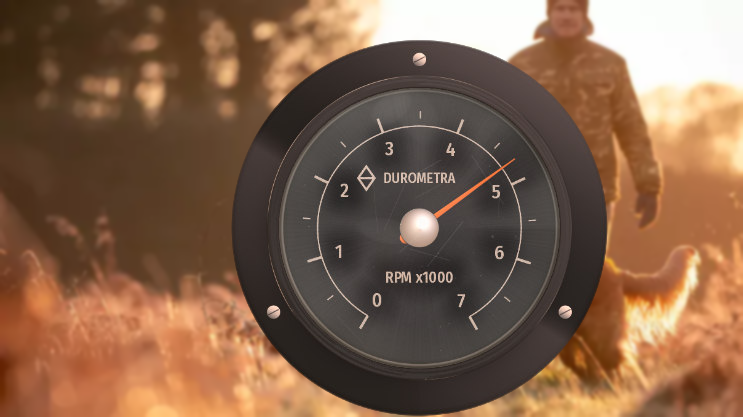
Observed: 4750 rpm
